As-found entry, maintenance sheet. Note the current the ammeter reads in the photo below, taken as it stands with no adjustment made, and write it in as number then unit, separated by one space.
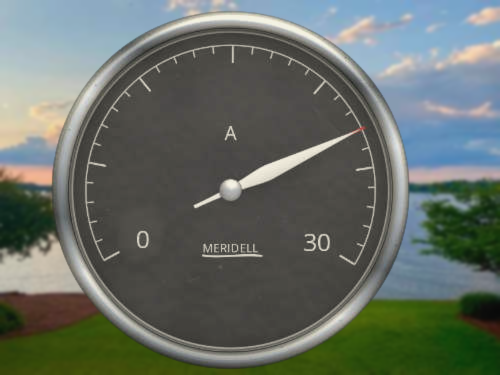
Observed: 23 A
